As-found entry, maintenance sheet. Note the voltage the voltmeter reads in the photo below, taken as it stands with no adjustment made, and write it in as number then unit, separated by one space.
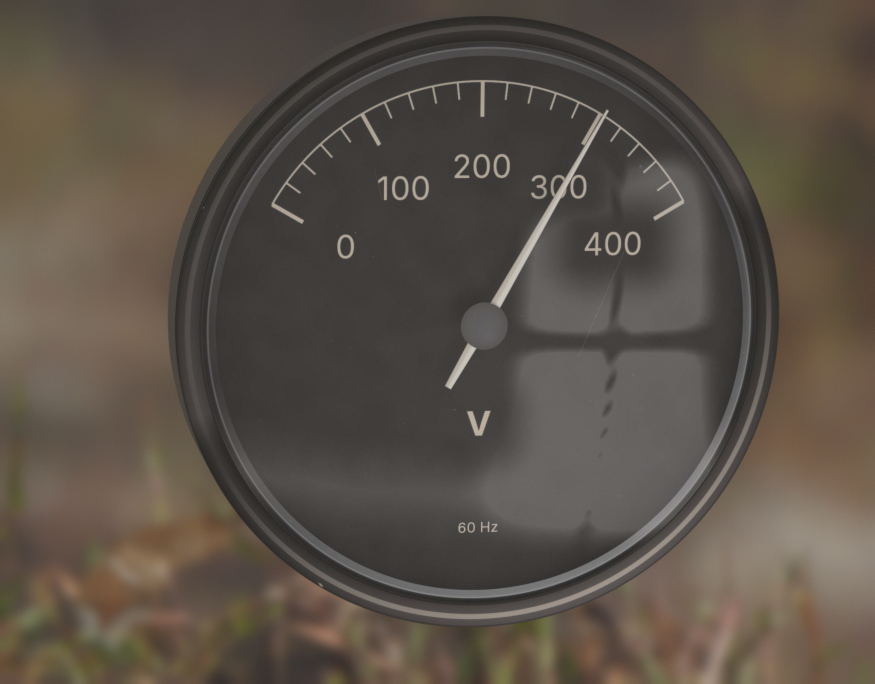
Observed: 300 V
